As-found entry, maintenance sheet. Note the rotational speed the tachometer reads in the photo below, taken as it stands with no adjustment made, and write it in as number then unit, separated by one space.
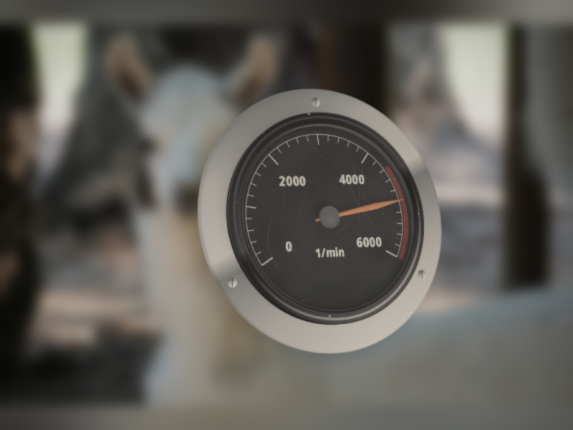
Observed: 5000 rpm
